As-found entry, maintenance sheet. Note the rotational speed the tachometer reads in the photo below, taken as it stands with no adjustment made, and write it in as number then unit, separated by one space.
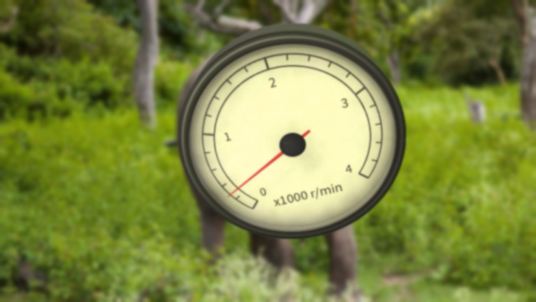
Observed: 300 rpm
